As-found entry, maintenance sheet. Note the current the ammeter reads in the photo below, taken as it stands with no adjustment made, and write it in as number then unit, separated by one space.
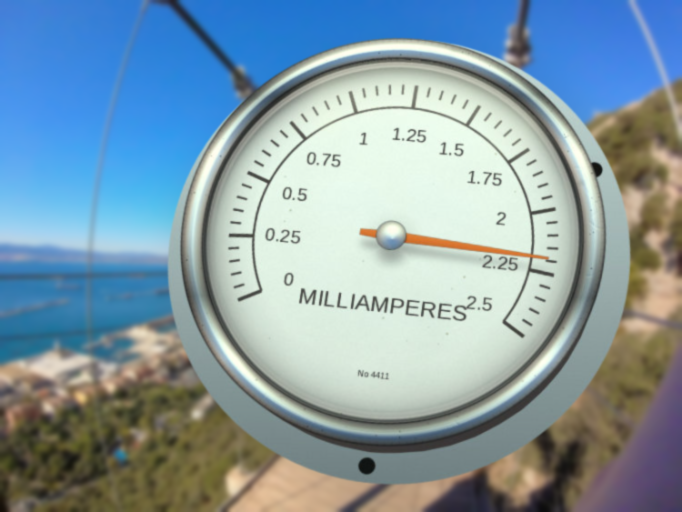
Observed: 2.2 mA
